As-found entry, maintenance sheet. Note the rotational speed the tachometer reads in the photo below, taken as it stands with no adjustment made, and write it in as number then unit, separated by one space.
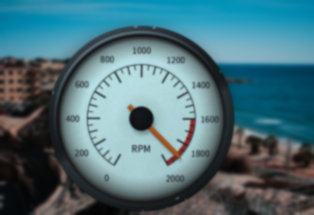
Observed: 1900 rpm
